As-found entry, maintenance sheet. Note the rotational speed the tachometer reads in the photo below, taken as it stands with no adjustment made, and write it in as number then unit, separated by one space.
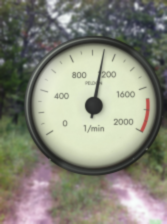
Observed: 1100 rpm
